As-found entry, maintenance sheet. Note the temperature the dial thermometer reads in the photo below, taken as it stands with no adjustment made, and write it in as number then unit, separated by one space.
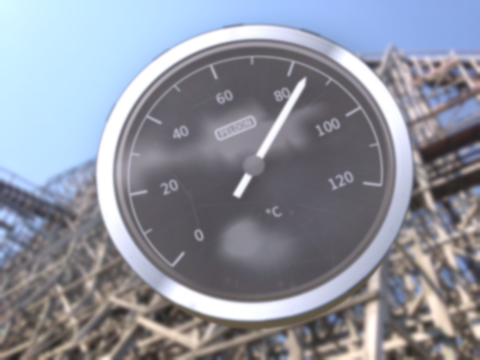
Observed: 85 °C
